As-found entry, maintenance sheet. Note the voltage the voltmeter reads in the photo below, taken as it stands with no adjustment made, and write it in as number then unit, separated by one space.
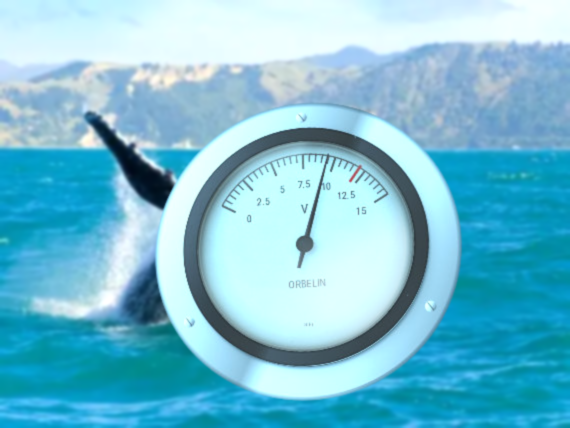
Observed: 9.5 V
